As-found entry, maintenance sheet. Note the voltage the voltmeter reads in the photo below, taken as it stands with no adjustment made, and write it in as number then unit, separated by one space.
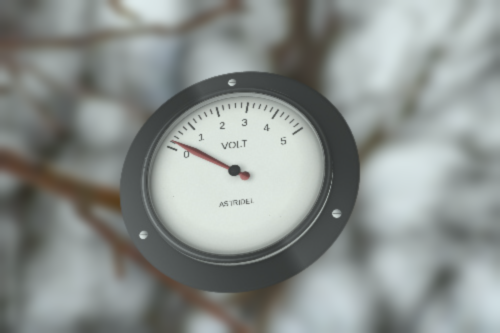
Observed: 0.2 V
